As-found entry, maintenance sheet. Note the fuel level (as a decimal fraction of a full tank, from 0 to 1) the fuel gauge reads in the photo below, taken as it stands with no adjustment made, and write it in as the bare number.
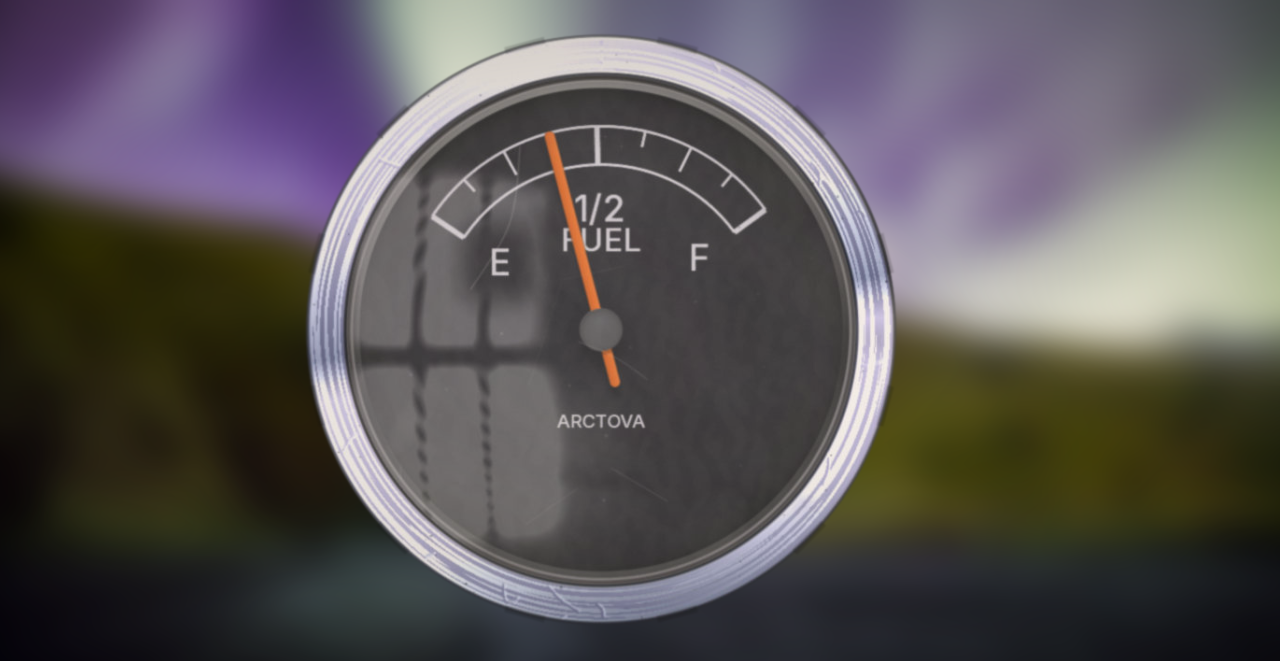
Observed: 0.375
